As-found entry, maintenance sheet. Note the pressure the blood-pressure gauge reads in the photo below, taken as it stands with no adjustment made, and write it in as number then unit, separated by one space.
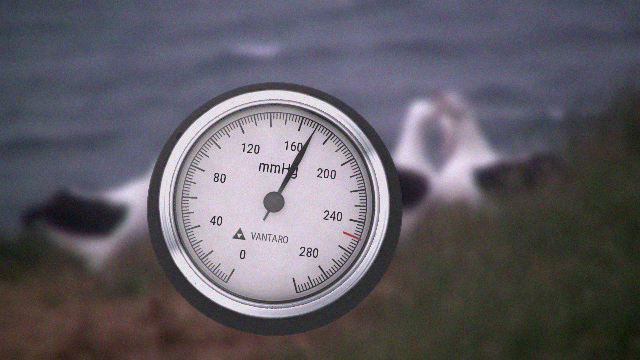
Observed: 170 mmHg
